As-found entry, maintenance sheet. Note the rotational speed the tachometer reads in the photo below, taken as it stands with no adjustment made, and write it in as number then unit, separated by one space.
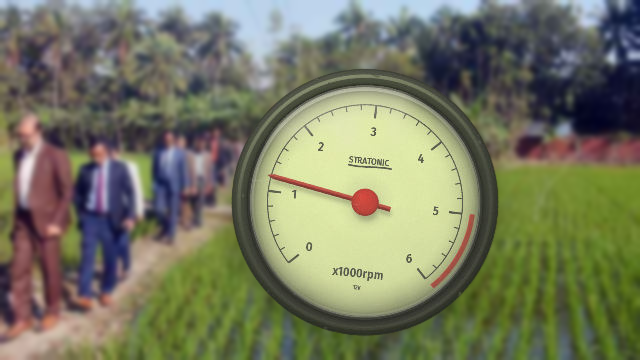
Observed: 1200 rpm
